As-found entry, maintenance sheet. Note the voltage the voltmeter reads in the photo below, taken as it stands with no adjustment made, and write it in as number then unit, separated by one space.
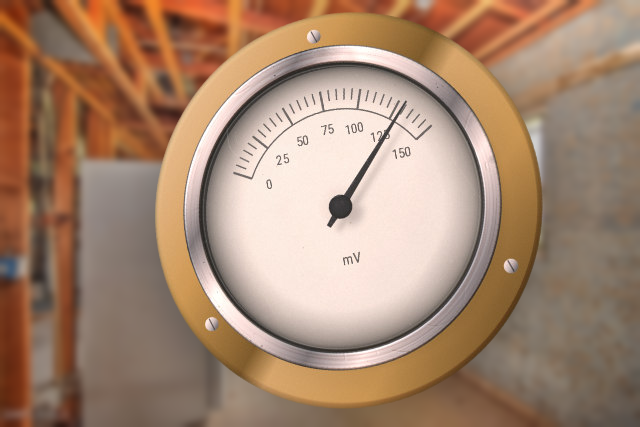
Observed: 130 mV
